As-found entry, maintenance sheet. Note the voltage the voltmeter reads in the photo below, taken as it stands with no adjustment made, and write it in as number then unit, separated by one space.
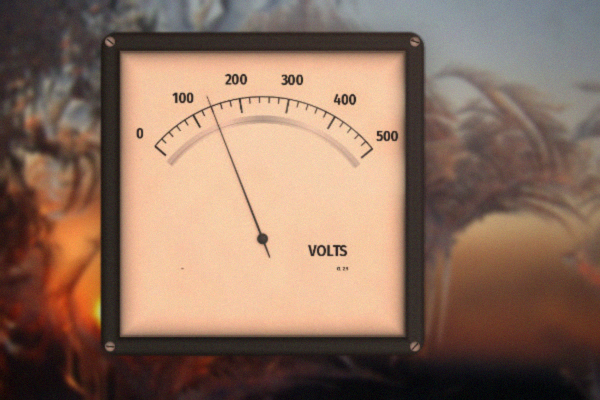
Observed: 140 V
